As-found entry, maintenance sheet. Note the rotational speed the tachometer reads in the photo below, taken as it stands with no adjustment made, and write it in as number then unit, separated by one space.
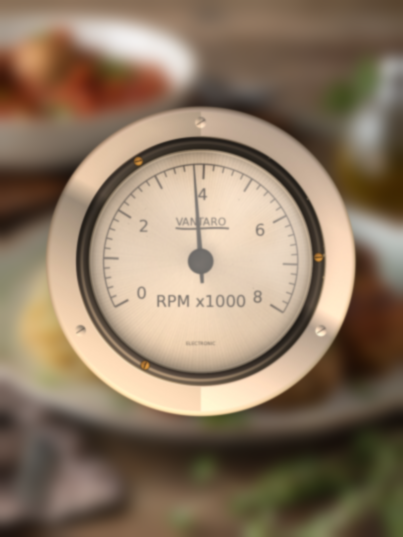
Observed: 3800 rpm
